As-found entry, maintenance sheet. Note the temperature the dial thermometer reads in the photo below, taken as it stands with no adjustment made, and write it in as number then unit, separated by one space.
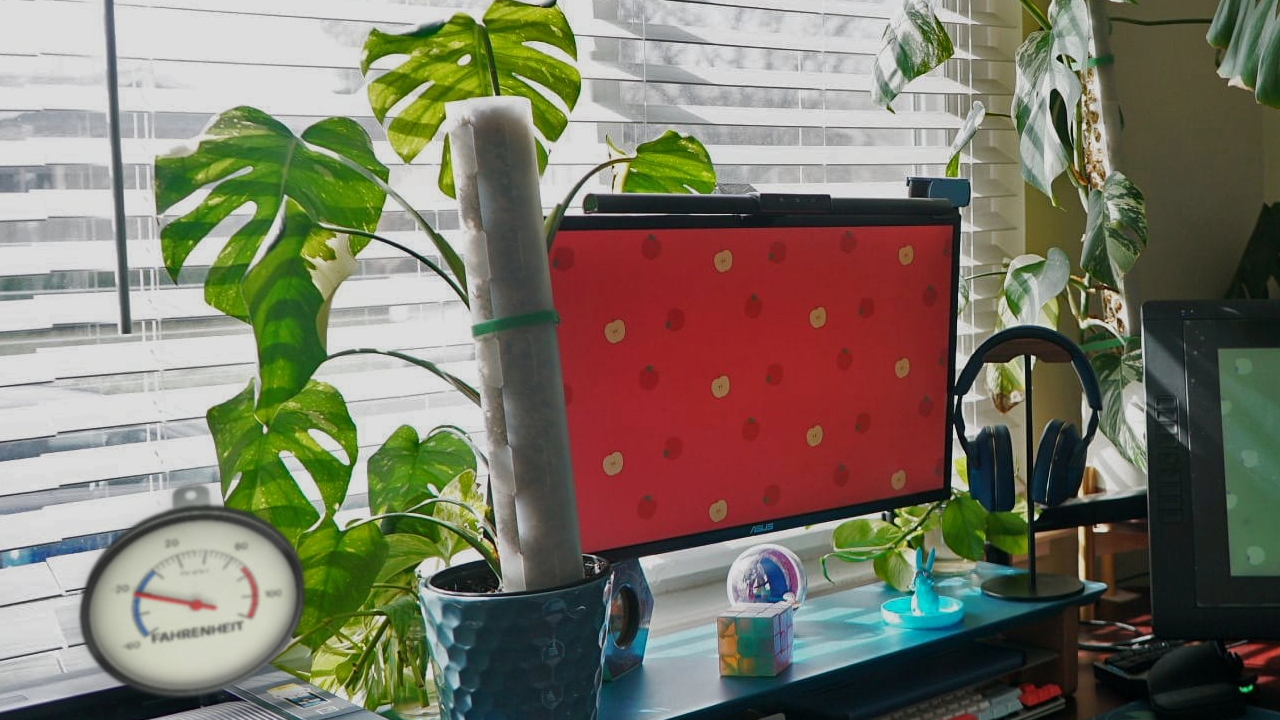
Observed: -20 °F
